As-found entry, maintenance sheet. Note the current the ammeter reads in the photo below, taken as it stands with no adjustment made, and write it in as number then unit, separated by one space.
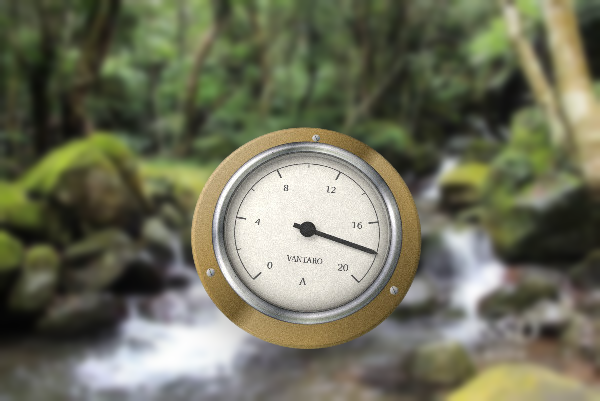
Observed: 18 A
